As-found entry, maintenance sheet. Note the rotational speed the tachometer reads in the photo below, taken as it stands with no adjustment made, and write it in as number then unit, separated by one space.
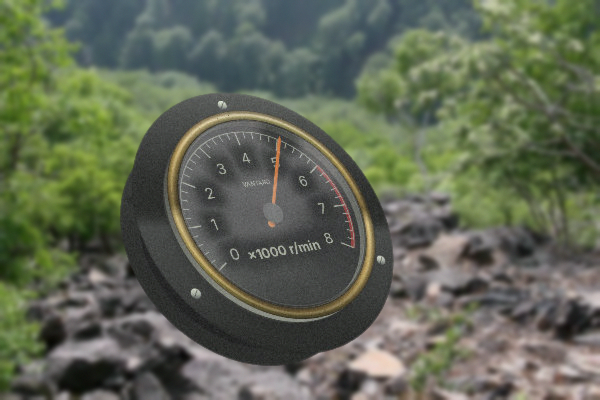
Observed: 5000 rpm
